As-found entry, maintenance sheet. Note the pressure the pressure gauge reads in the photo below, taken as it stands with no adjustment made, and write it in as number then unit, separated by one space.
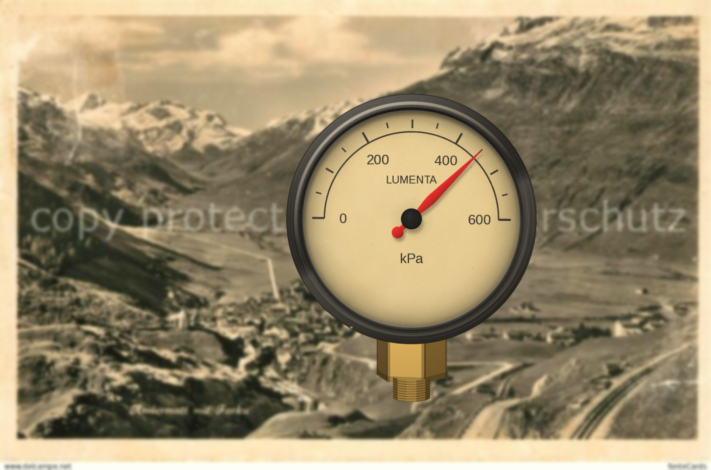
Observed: 450 kPa
